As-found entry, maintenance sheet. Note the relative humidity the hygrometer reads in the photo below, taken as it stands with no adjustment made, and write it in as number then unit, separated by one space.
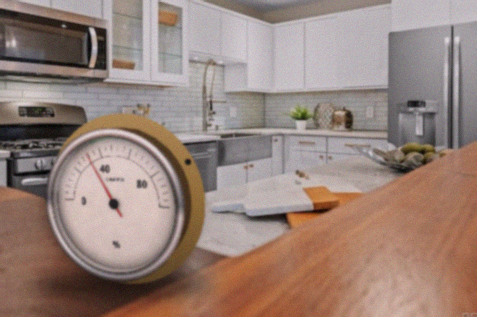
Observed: 32 %
